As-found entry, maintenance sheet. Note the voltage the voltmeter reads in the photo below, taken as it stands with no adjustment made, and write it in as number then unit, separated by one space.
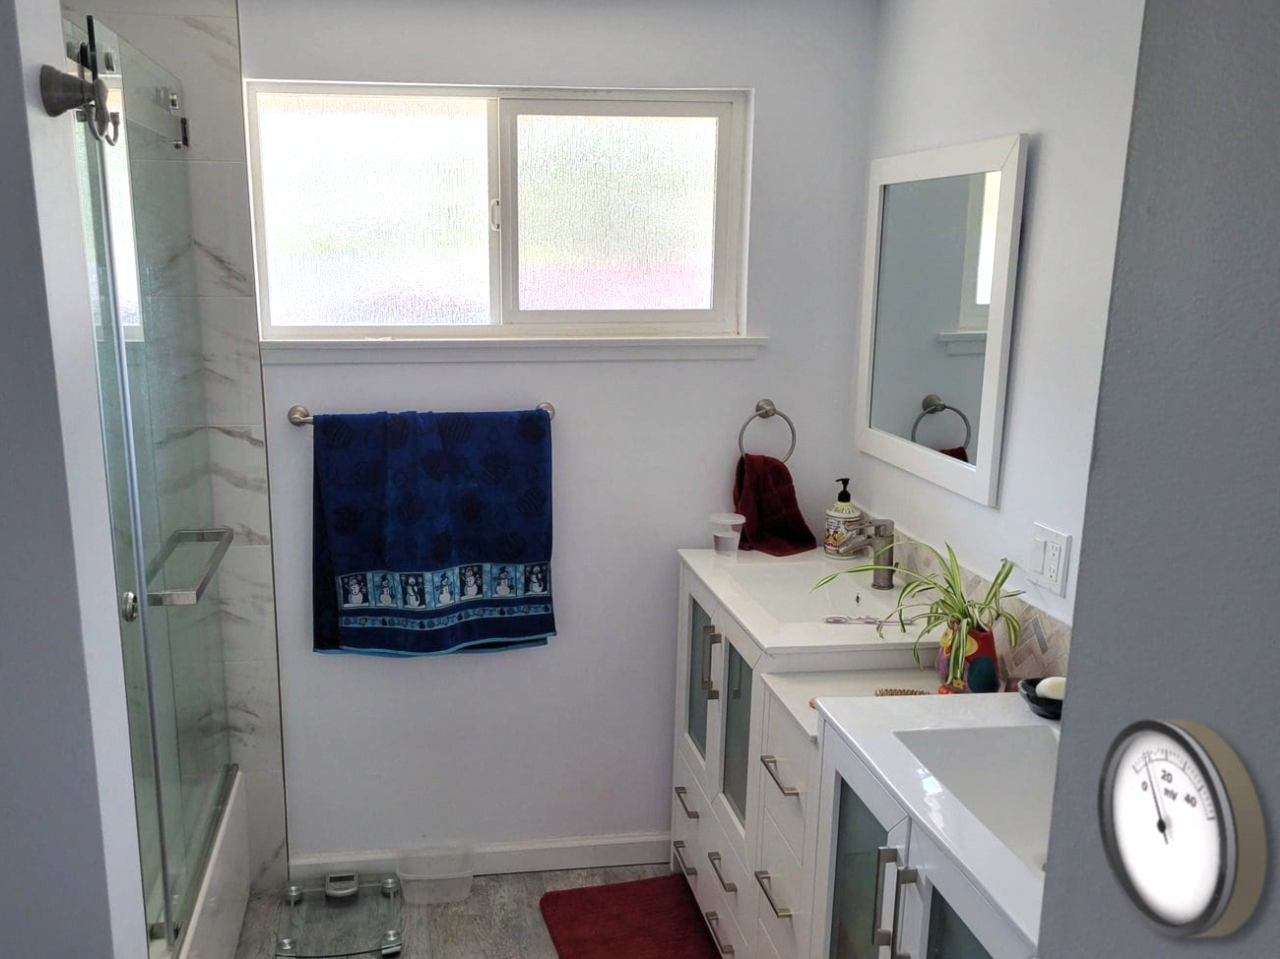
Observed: 10 mV
